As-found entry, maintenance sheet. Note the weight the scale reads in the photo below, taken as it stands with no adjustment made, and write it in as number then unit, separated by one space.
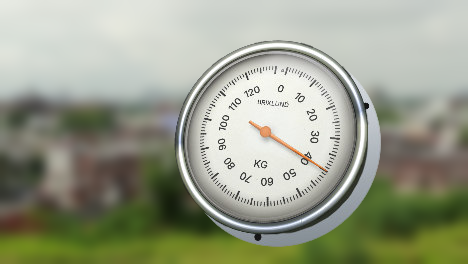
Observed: 40 kg
